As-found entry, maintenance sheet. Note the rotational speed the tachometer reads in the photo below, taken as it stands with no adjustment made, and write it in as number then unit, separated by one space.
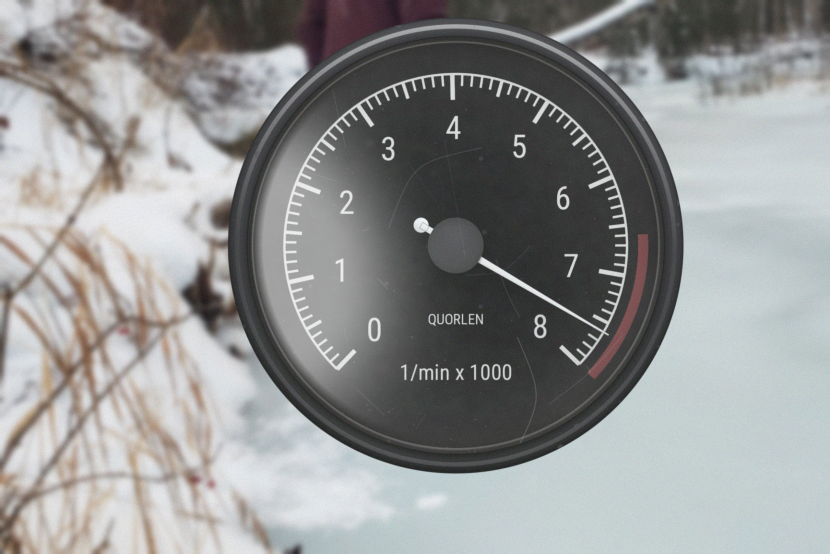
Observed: 7600 rpm
